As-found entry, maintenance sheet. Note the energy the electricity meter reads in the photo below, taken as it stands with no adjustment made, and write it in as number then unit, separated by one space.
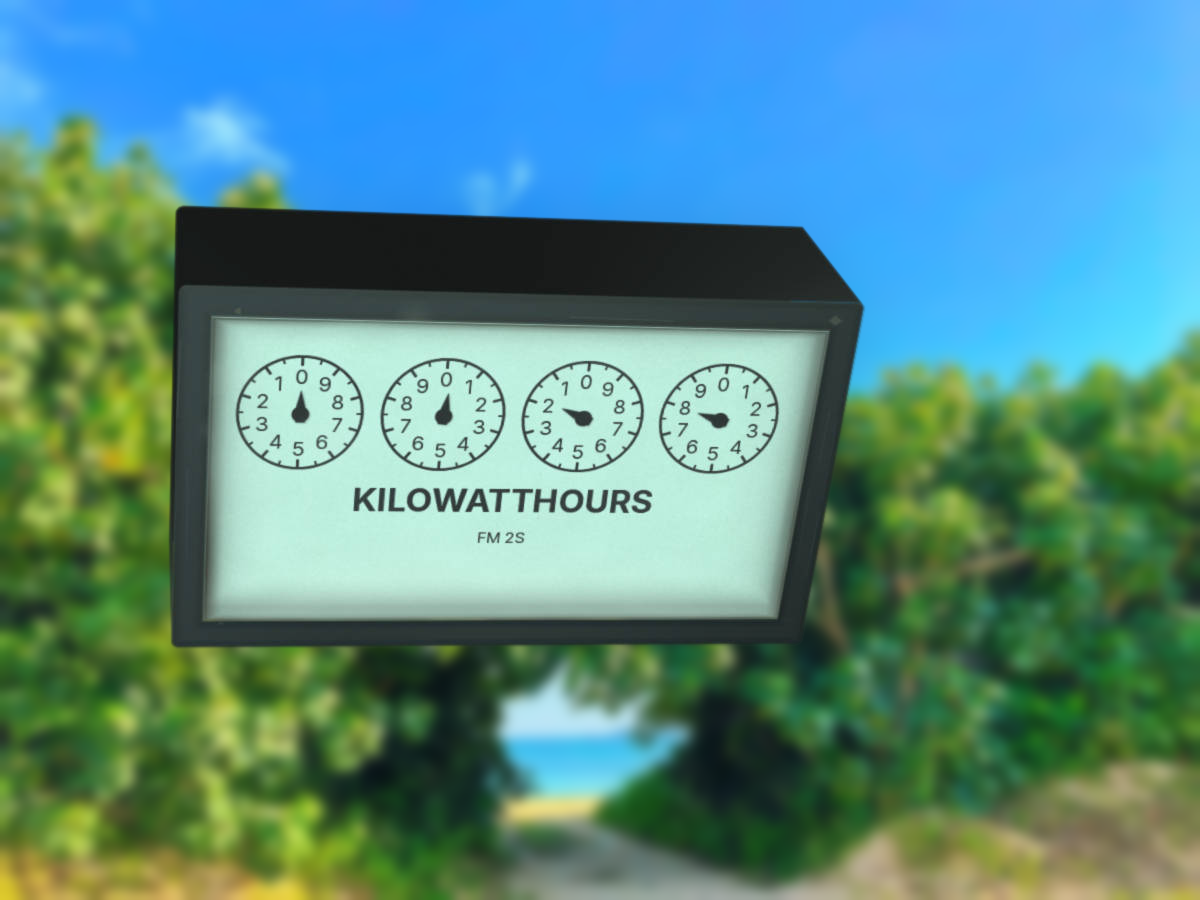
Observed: 18 kWh
